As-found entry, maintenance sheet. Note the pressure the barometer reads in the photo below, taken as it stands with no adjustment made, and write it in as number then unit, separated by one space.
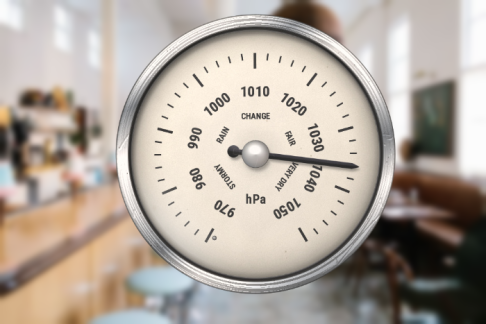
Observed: 1036 hPa
